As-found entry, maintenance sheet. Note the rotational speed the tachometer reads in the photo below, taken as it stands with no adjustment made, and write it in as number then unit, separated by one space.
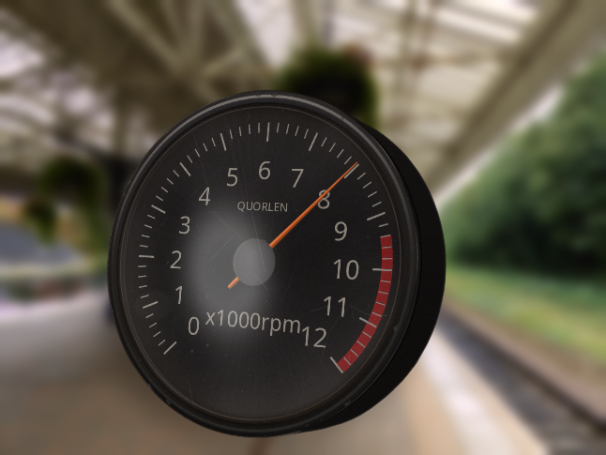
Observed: 8000 rpm
